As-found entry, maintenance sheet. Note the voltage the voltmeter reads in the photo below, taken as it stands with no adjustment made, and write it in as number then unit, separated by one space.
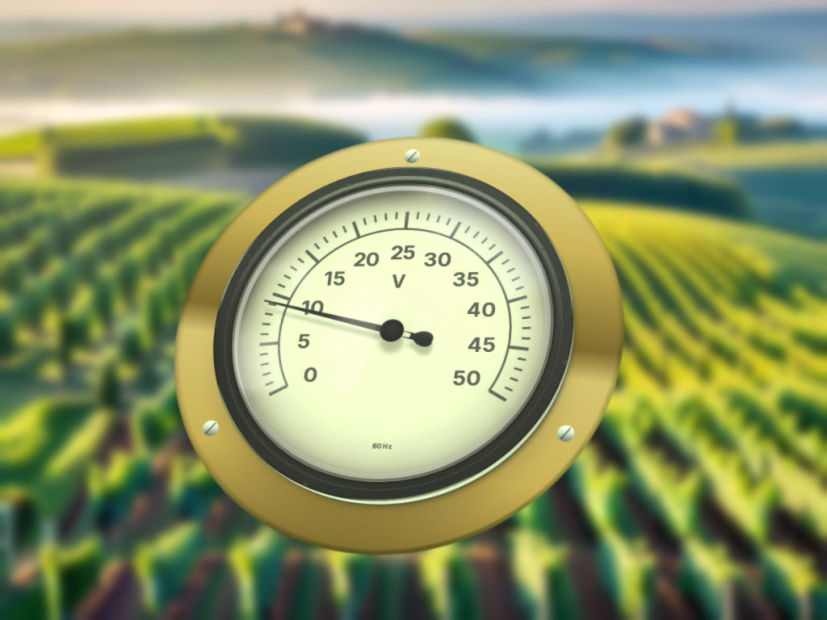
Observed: 9 V
